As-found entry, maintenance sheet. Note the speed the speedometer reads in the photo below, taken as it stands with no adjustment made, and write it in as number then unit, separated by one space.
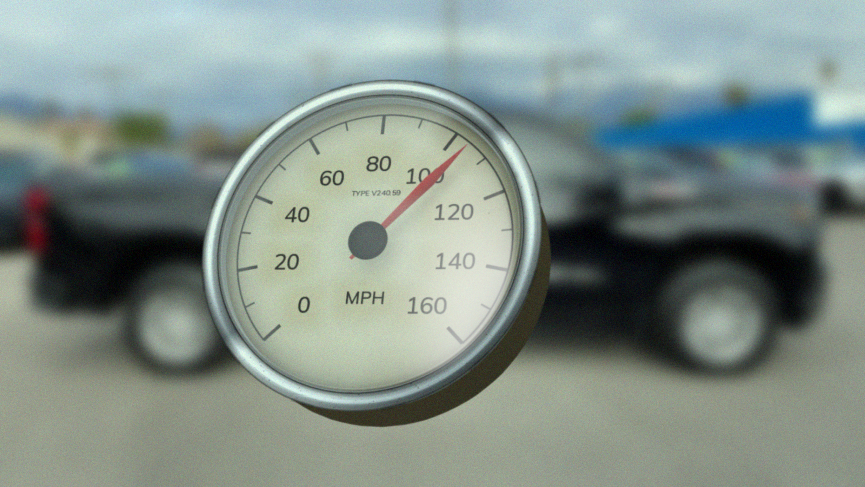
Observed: 105 mph
